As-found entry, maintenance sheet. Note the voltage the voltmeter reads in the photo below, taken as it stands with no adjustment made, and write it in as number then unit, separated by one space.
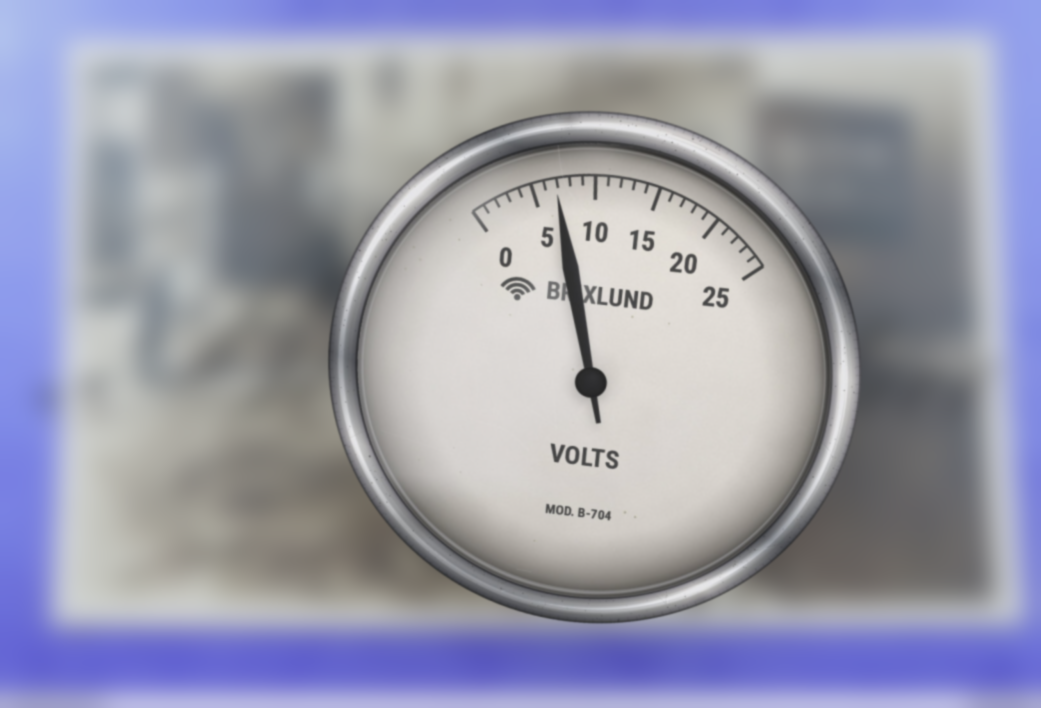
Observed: 7 V
